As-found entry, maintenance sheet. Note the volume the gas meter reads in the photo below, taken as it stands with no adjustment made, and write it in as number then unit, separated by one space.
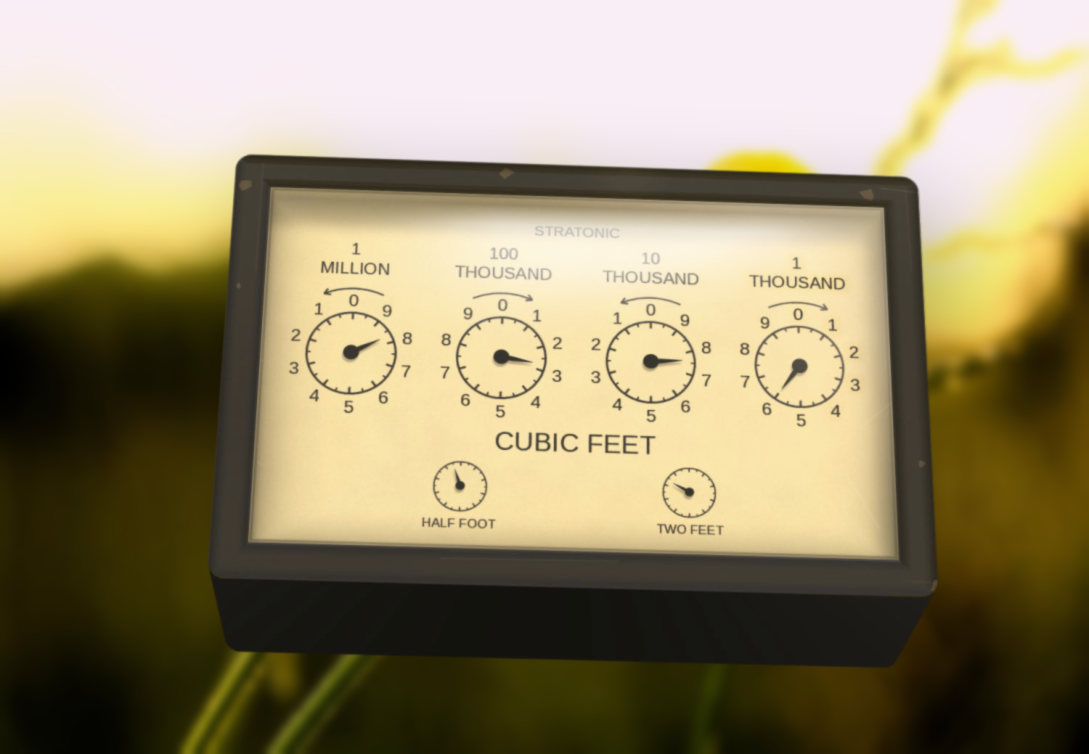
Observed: 827600 ft³
